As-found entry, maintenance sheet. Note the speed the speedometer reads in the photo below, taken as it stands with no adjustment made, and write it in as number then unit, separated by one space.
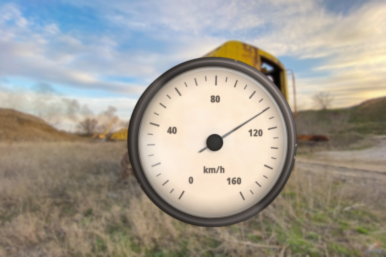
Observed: 110 km/h
